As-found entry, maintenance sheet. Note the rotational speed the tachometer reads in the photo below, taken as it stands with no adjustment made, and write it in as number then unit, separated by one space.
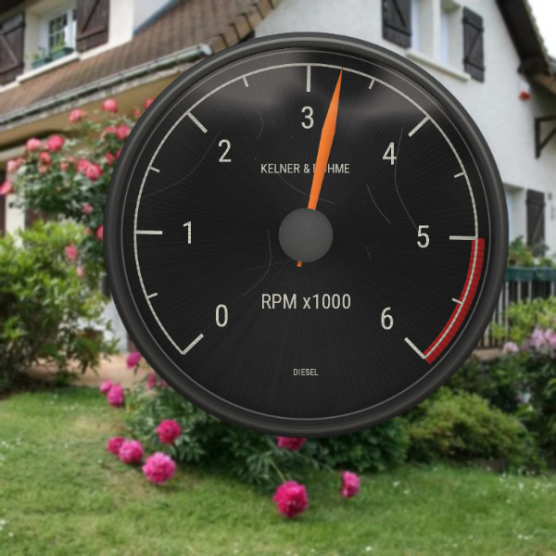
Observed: 3250 rpm
